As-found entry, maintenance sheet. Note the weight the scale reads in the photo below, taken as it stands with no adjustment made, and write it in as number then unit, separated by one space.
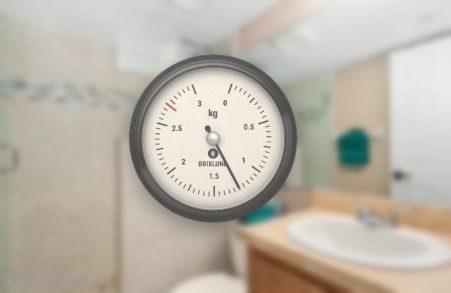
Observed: 1.25 kg
